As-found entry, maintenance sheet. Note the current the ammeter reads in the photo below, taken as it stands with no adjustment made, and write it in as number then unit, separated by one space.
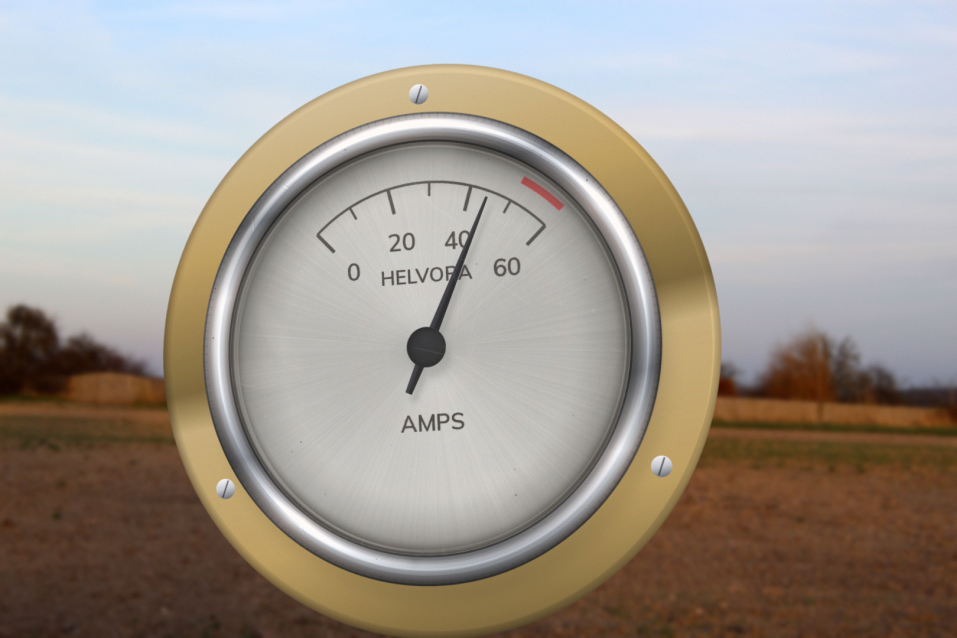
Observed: 45 A
